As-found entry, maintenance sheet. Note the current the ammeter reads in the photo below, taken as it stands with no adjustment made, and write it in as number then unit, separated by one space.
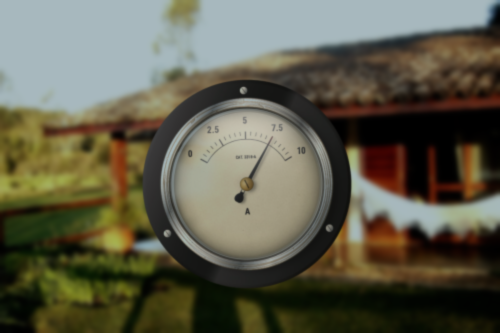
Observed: 7.5 A
